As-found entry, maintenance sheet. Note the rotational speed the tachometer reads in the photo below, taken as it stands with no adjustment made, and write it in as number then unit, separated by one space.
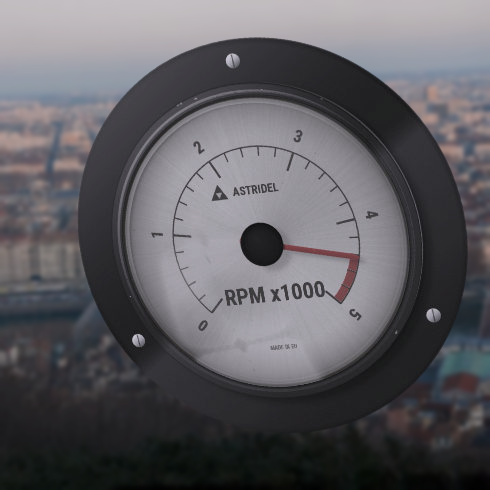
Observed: 4400 rpm
